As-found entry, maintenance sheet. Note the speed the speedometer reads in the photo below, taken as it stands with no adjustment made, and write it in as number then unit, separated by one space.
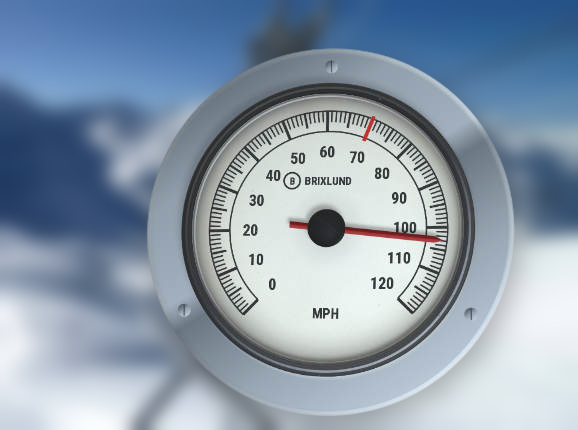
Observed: 103 mph
